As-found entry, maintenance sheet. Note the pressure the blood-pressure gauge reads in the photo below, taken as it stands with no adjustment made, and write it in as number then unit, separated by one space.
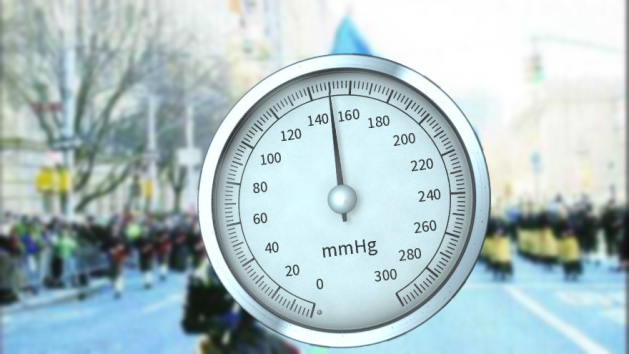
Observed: 150 mmHg
